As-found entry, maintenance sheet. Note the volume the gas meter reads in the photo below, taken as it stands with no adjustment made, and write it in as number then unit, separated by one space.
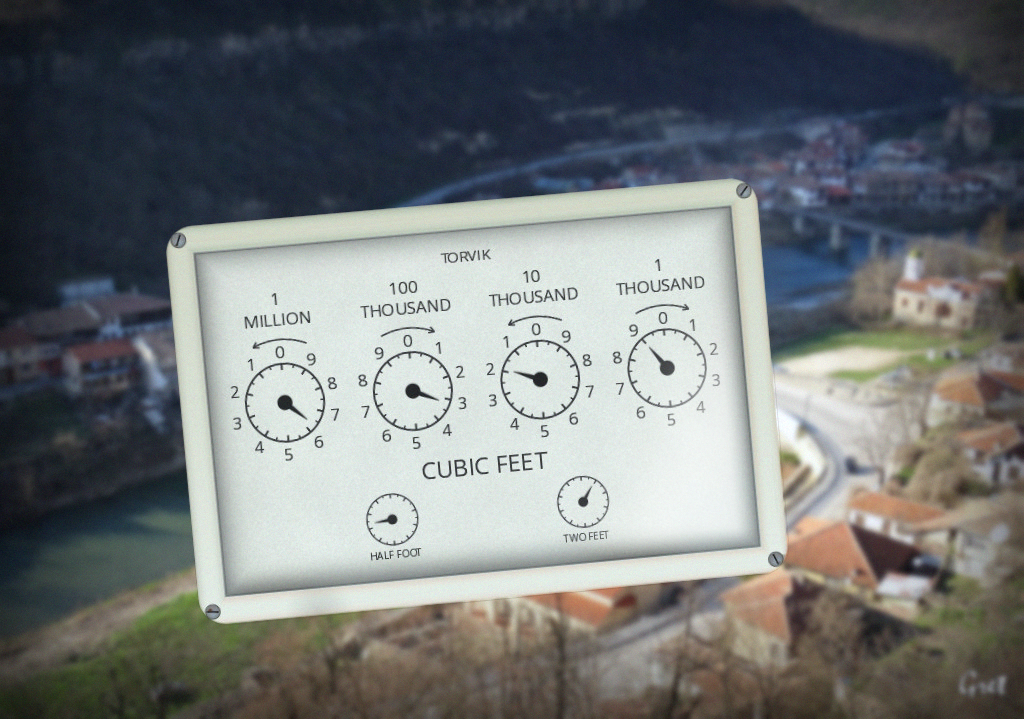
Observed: 631900 ft³
